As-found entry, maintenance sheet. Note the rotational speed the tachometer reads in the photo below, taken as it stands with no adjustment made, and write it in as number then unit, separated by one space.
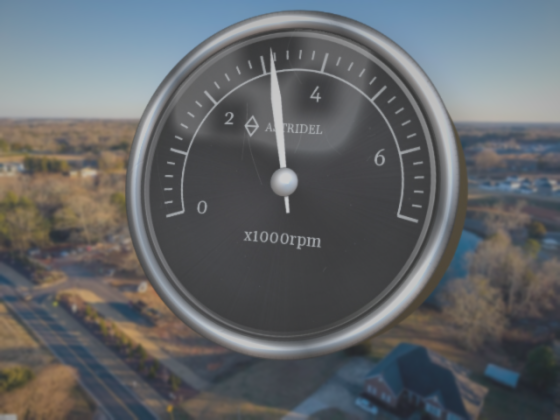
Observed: 3200 rpm
